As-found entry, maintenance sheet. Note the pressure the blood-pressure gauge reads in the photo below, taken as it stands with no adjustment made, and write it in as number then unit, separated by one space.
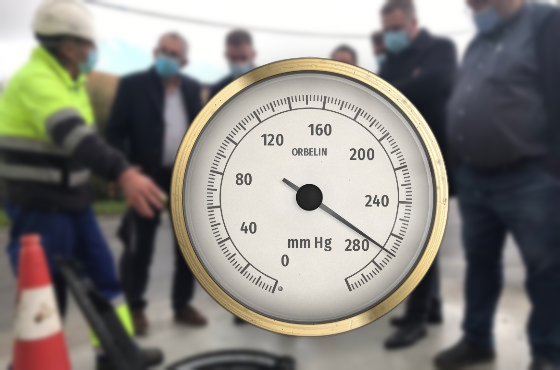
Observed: 270 mmHg
